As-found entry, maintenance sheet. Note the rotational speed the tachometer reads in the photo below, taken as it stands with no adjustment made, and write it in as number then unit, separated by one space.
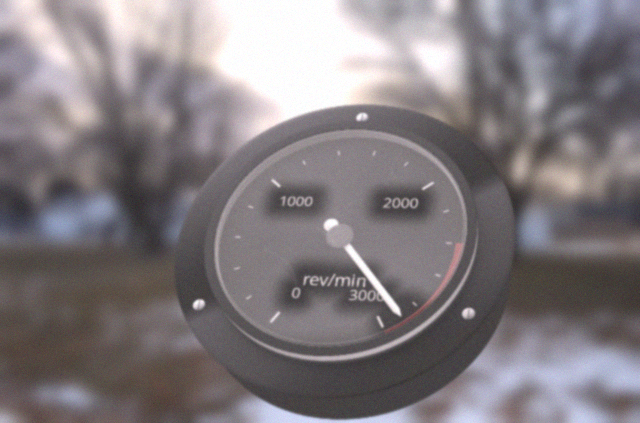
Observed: 2900 rpm
